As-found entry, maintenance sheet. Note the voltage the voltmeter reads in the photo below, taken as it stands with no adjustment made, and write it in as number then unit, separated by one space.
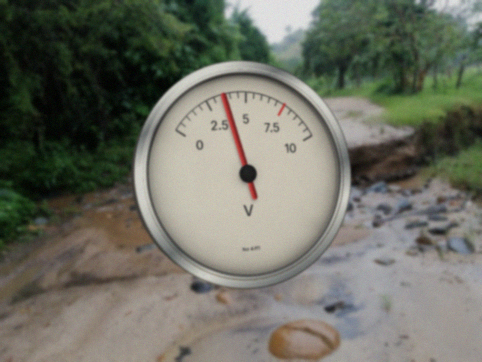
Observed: 3.5 V
